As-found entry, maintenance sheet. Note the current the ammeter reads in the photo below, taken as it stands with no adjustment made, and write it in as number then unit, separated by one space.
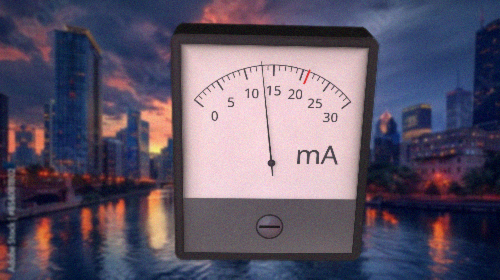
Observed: 13 mA
